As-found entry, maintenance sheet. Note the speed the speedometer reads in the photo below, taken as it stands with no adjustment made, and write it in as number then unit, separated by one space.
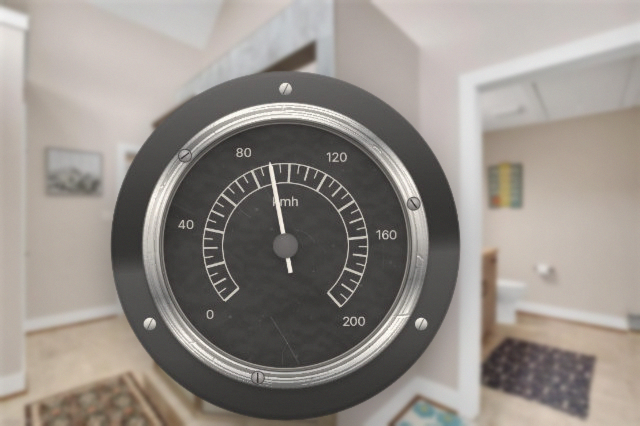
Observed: 90 km/h
